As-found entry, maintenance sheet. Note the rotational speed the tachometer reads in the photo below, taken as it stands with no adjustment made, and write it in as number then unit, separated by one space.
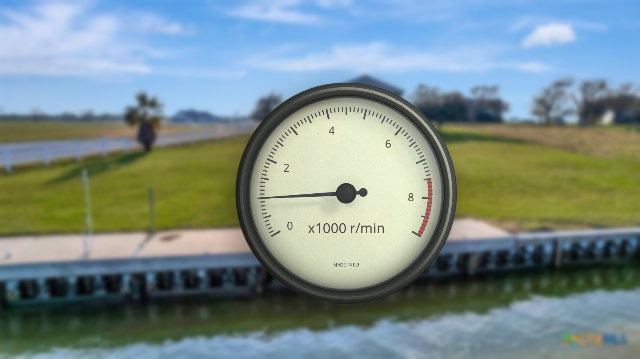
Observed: 1000 rpm
